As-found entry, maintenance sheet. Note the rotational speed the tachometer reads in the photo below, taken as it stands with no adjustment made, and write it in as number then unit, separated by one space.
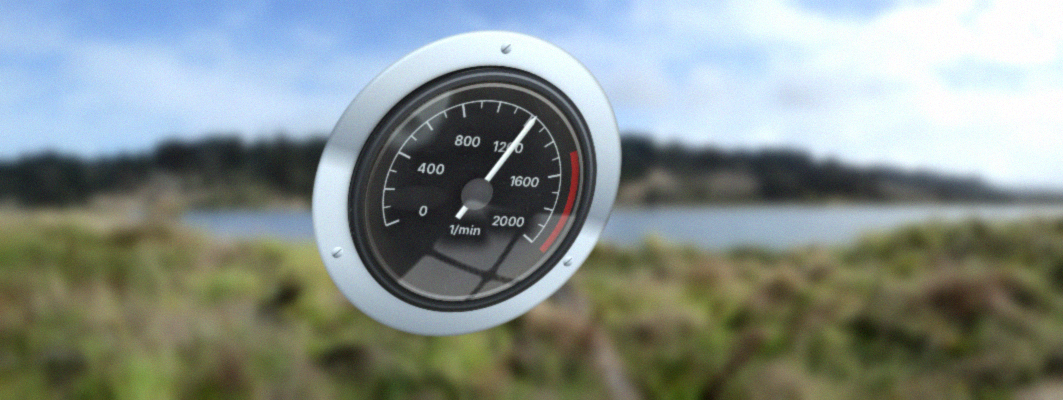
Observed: 1200 rpm
